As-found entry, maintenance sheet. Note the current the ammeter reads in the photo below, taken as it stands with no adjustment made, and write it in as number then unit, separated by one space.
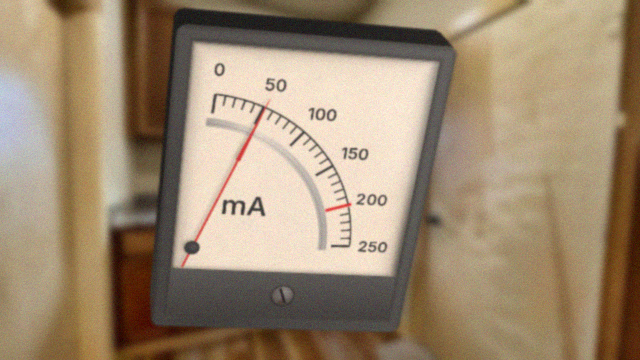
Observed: 50 mA
